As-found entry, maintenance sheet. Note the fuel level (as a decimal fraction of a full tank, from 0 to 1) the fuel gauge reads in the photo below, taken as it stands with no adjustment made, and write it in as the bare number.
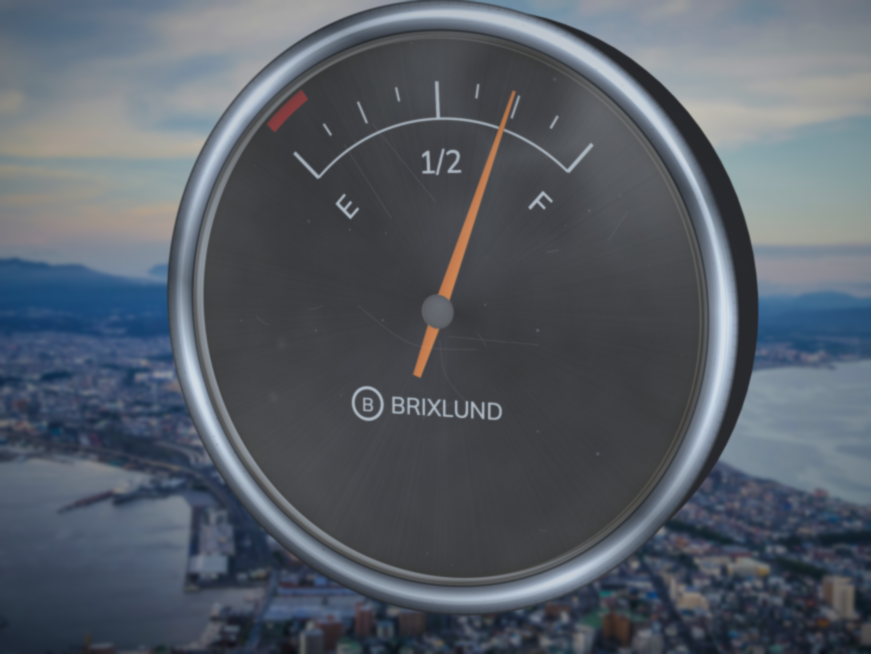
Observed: 0.75
